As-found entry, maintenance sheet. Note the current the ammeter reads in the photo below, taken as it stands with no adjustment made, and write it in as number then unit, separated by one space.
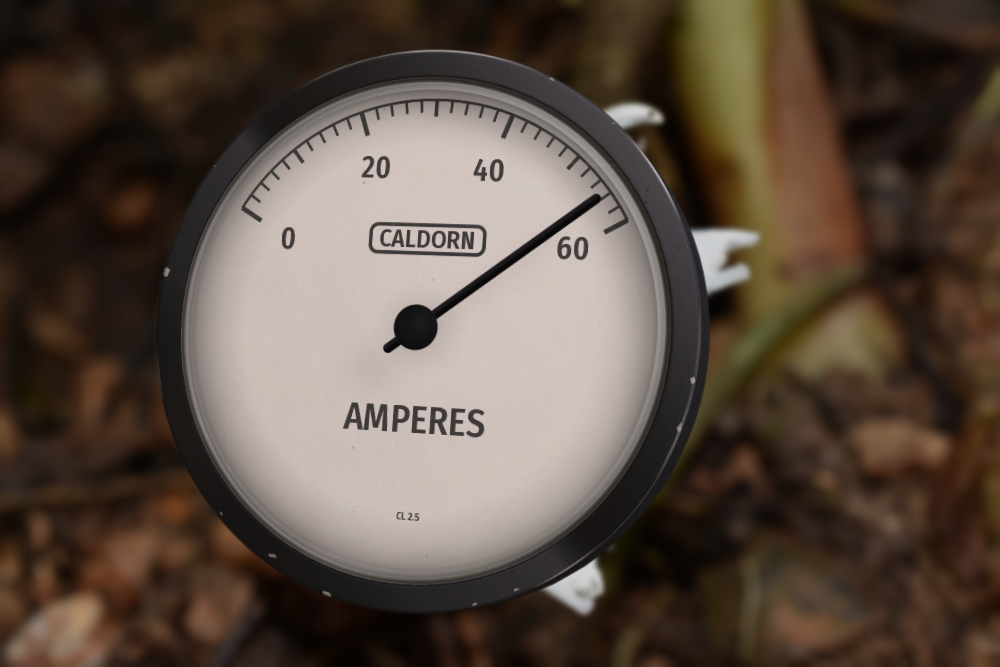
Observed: 56 A
